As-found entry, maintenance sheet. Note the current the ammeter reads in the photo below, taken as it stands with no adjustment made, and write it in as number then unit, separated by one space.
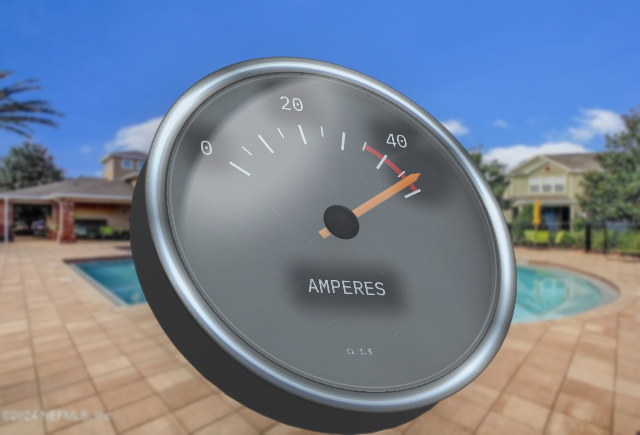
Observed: 47.5 A
